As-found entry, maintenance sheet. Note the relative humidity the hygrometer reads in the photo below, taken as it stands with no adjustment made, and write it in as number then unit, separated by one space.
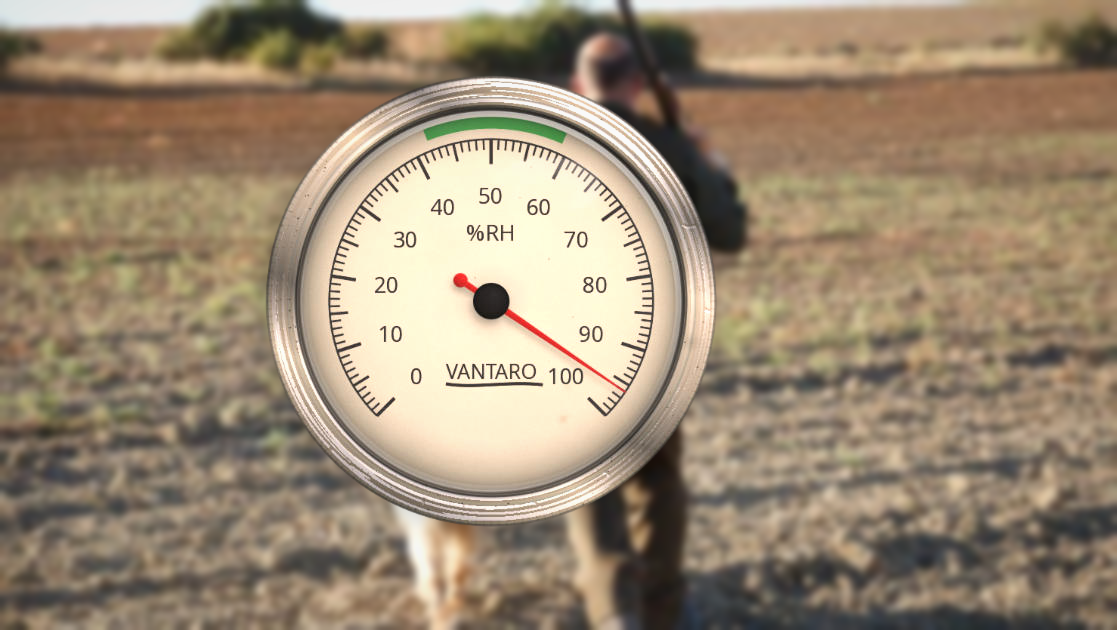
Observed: 96 %
